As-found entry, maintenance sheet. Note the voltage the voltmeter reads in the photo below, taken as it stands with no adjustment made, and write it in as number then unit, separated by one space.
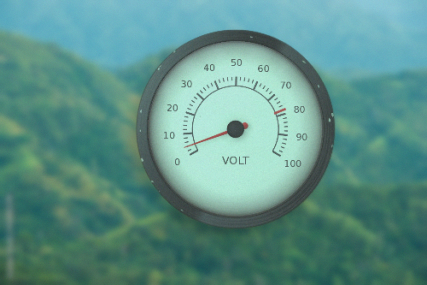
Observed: 4 V
